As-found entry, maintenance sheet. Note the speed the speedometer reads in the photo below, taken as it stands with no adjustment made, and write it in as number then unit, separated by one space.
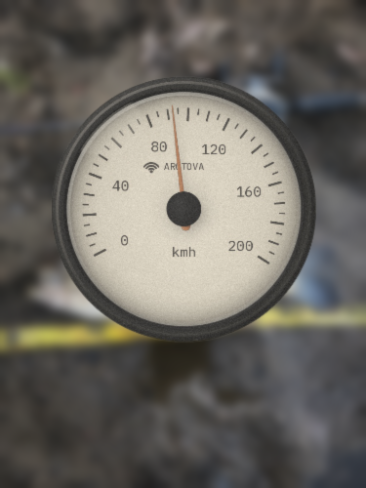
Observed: 92.5 km/h
